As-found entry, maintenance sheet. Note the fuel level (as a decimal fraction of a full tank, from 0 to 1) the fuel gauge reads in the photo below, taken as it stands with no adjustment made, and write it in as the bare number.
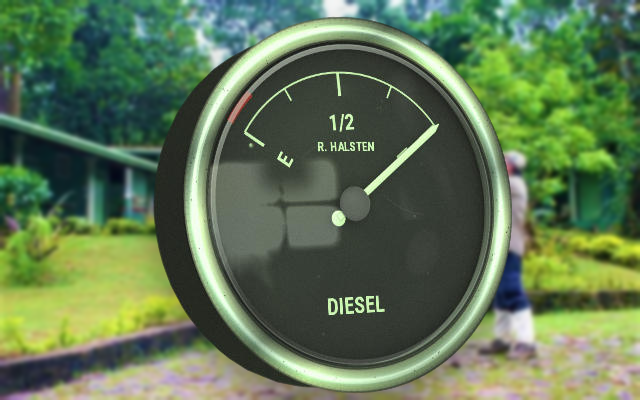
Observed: 1
